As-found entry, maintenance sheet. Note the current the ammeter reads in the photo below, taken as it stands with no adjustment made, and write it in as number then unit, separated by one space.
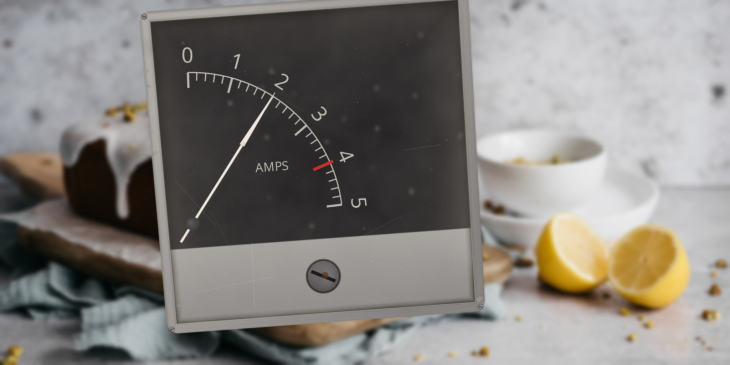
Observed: 2 A
